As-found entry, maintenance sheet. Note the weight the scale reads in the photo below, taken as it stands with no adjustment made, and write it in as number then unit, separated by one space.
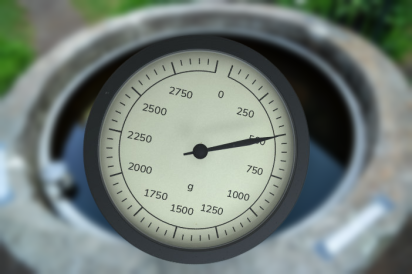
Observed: 500 g
